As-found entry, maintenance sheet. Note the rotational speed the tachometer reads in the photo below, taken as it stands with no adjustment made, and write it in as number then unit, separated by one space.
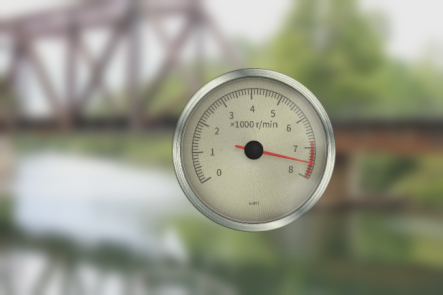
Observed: 7500 rpm
